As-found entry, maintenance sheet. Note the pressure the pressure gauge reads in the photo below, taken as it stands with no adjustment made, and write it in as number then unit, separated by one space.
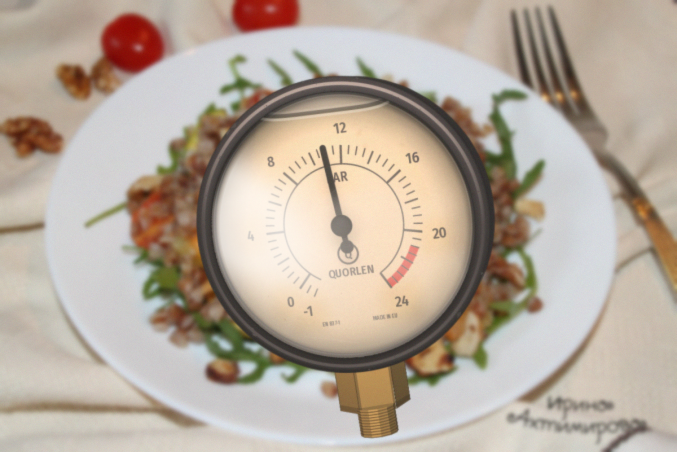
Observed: 11 bar
